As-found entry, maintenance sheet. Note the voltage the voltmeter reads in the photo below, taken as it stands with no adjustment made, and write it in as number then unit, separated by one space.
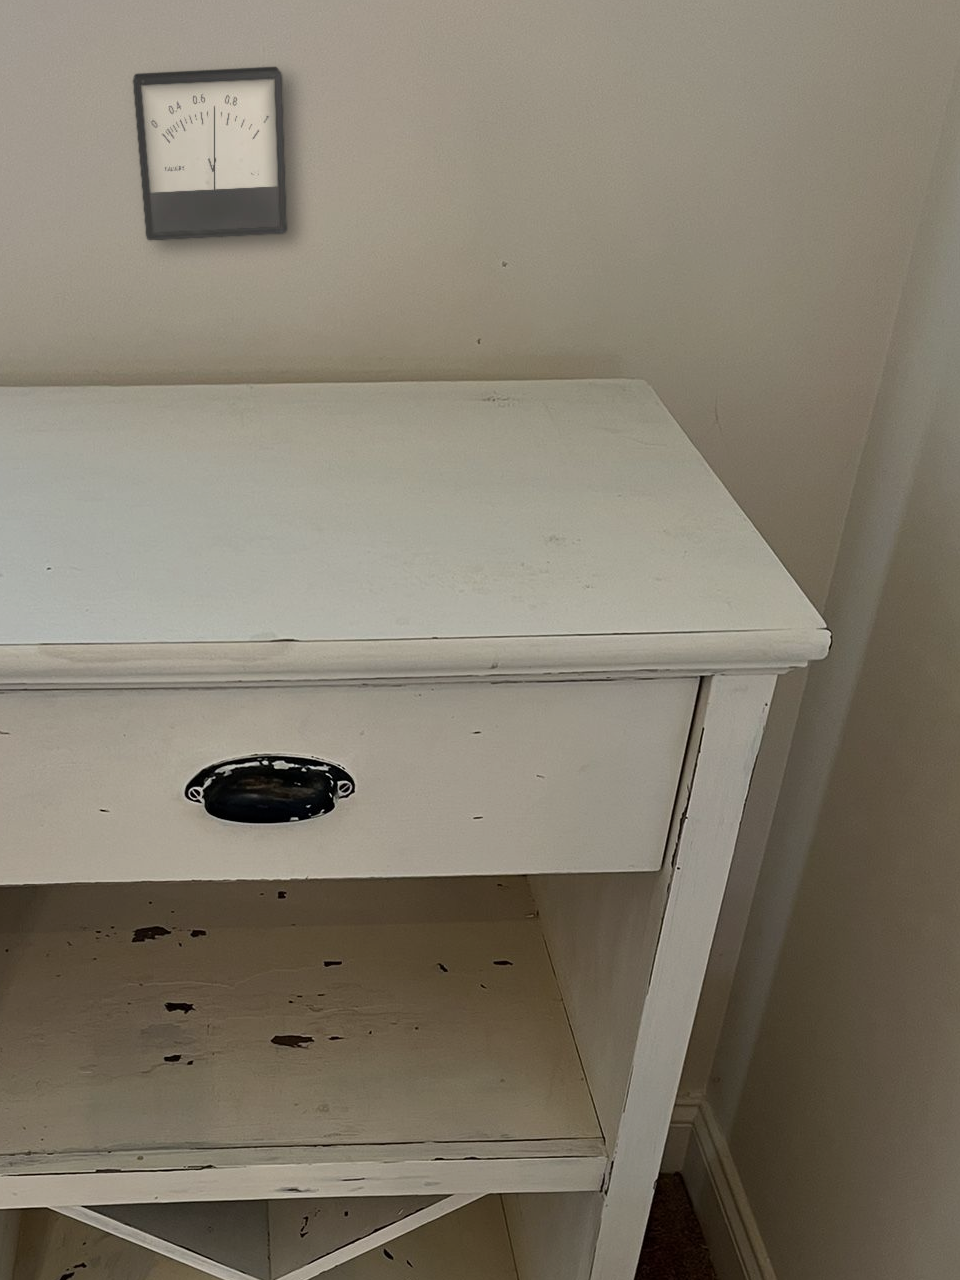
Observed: 0.7 V
